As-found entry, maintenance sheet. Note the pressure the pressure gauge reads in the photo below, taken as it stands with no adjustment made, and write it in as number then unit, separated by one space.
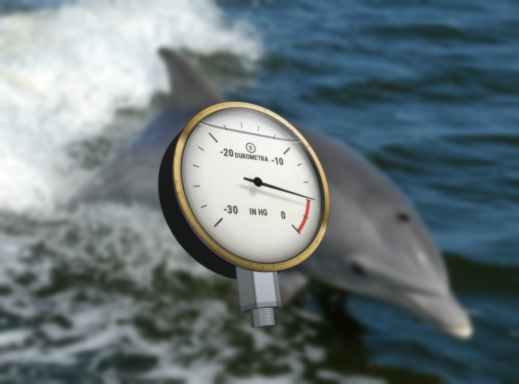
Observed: -4 inHg
